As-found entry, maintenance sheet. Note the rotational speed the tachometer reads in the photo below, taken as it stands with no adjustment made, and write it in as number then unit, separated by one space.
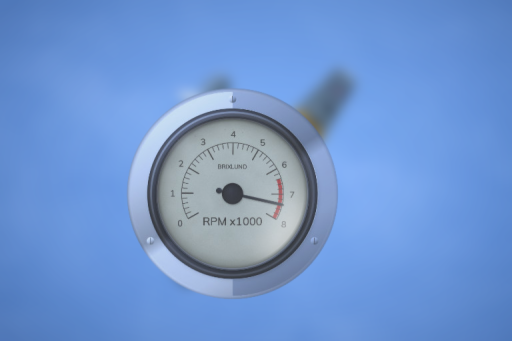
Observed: 7400 rpm
